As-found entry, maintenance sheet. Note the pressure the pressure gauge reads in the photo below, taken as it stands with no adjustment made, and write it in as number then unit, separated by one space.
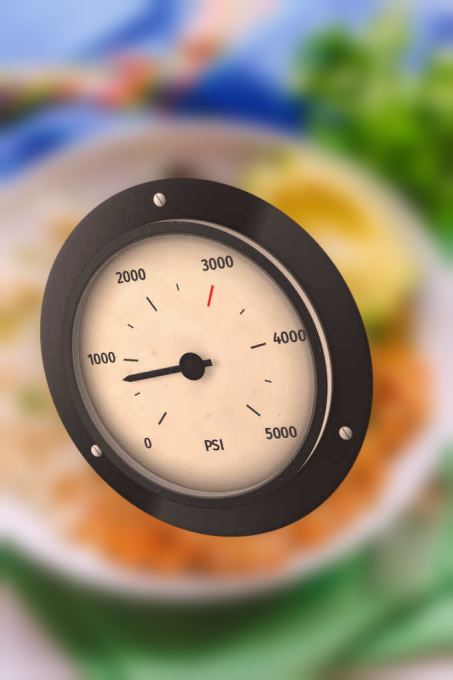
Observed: 750 psi
